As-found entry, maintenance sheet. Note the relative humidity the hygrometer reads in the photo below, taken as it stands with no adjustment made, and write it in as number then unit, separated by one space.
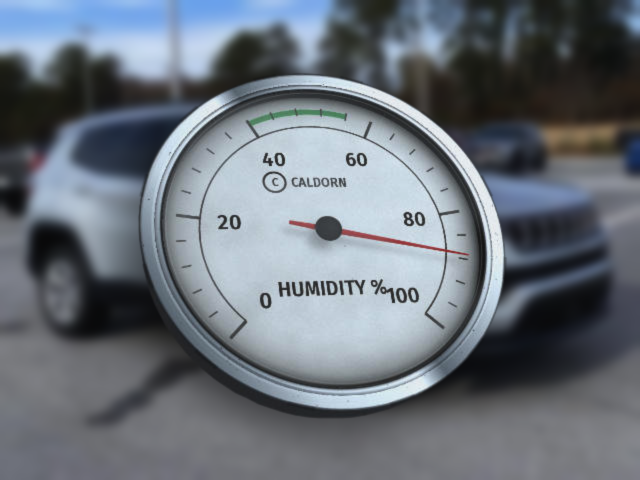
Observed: 88 %
